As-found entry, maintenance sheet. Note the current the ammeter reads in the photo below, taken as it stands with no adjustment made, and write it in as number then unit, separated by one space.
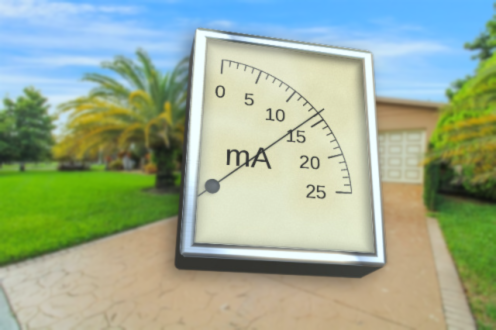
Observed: 14 mA
